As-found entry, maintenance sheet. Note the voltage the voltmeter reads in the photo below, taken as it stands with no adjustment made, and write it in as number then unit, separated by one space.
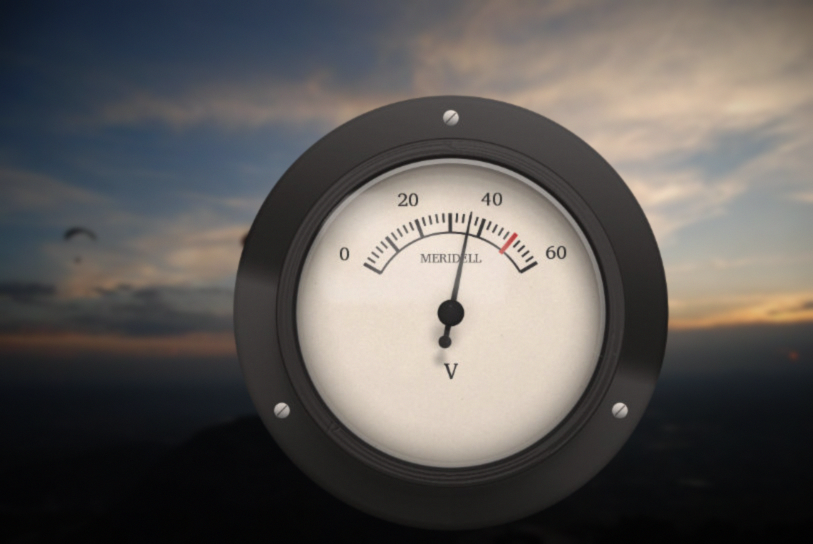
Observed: 36 V
